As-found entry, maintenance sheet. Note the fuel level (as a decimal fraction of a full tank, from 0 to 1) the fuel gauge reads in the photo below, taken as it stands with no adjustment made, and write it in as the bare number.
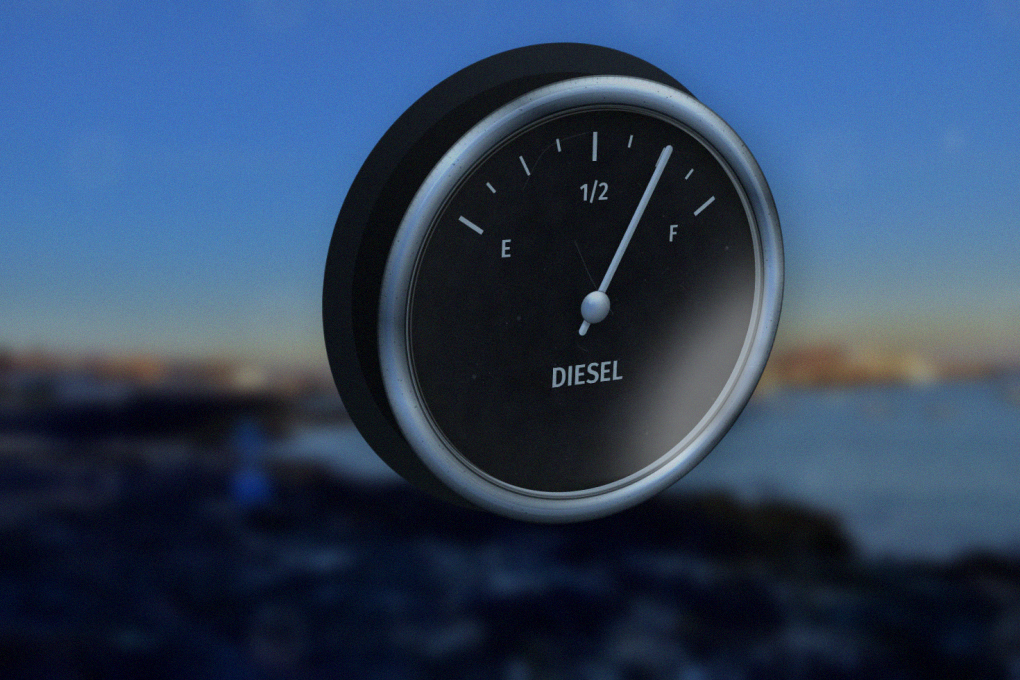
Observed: 0.75
